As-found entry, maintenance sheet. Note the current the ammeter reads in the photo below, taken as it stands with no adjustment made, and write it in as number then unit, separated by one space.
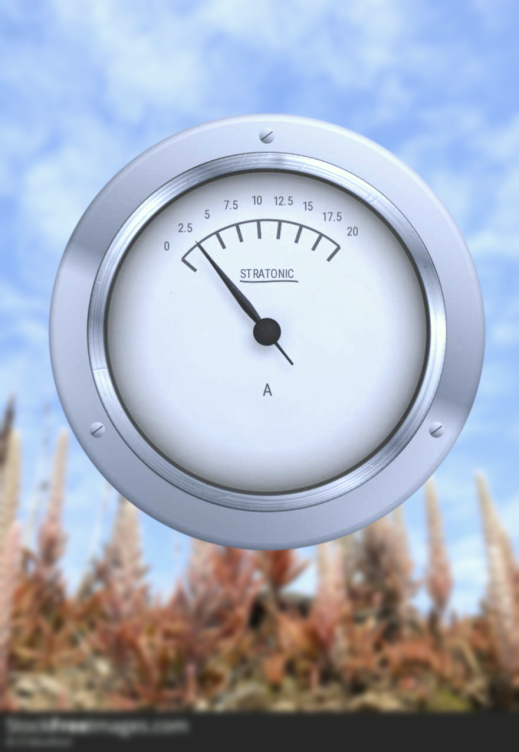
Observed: 2.5 A
